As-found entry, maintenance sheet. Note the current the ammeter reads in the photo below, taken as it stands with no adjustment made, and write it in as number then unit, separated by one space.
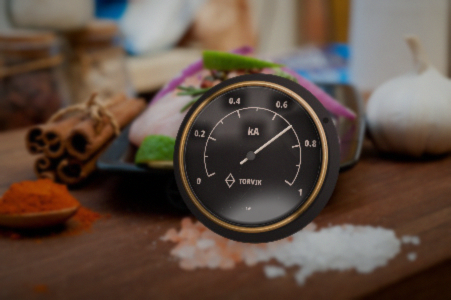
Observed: 0.7 kA
